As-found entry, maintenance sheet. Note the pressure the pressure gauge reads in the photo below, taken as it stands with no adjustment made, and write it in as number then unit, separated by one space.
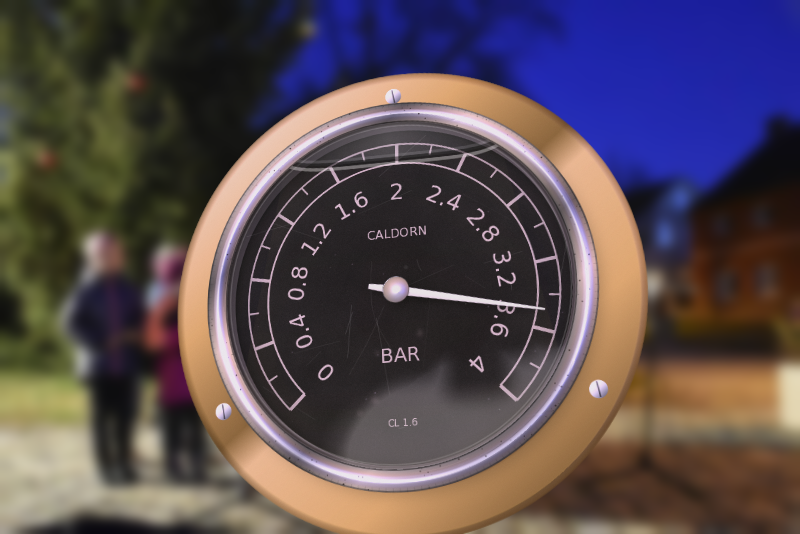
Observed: 3.5 bar
